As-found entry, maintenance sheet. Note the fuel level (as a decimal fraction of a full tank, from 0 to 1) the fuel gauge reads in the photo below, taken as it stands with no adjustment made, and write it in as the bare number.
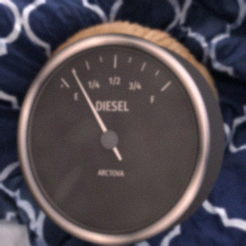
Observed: 0.125
